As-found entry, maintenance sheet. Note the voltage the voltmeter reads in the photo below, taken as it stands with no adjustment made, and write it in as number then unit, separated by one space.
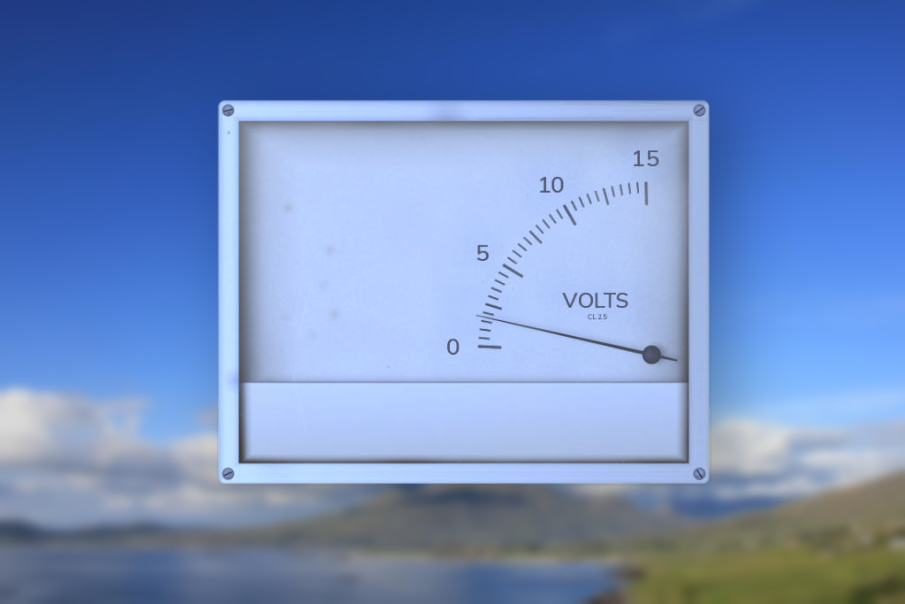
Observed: 1.75 V
